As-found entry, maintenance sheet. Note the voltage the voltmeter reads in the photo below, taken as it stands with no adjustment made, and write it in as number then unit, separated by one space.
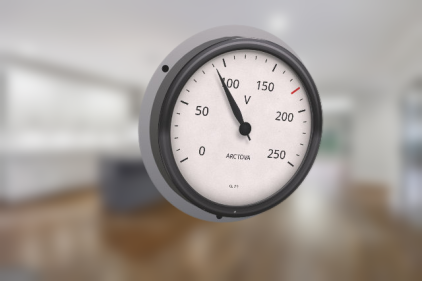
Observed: 90 V
